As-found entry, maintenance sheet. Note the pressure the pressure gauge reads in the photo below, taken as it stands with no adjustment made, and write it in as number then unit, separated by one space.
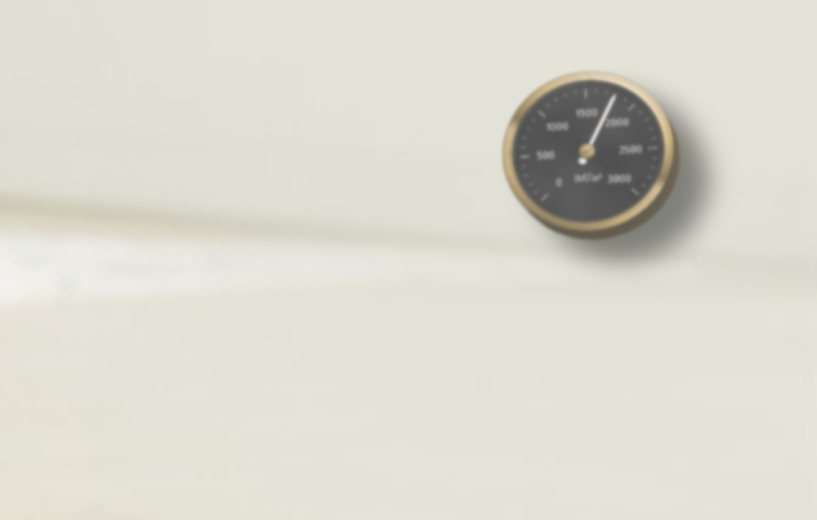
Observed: 1800 psi
